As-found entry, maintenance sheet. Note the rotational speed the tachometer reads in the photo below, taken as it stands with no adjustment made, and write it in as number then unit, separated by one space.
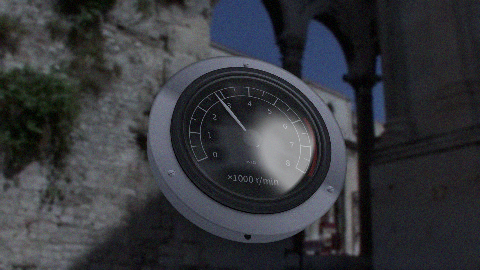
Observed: 2750 rpm
